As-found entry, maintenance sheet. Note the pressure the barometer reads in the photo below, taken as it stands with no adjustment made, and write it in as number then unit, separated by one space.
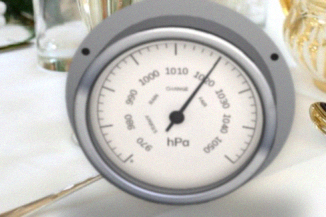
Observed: 1020 hPa
